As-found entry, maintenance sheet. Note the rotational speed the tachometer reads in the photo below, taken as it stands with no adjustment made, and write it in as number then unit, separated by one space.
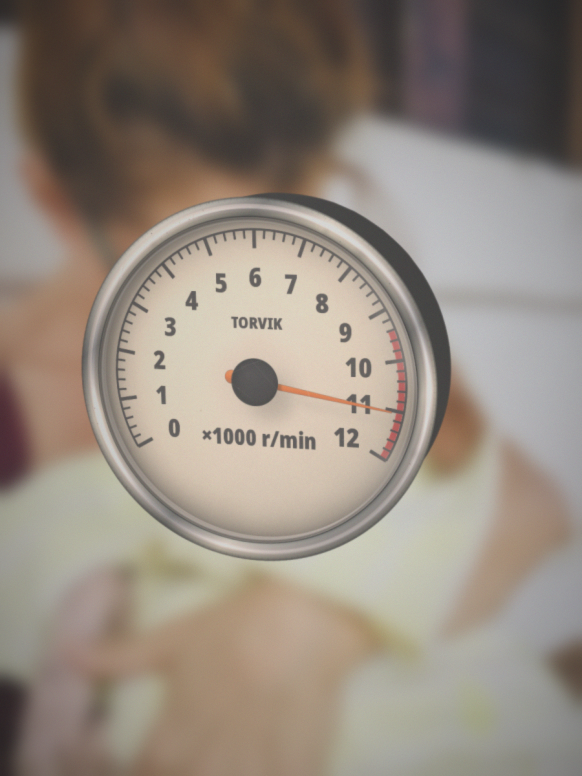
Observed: 11000 rpm
